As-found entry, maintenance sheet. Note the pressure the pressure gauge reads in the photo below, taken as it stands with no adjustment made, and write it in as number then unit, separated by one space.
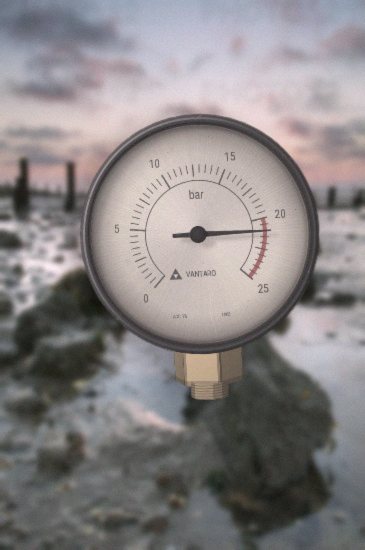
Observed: 21 bar
